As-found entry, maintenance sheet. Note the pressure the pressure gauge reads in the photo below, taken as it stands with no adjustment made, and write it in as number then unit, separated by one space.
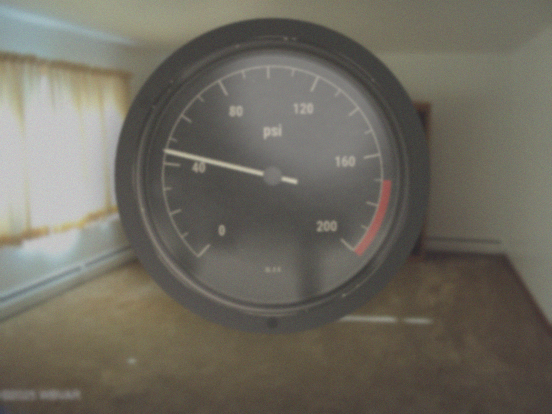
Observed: 45 psi
